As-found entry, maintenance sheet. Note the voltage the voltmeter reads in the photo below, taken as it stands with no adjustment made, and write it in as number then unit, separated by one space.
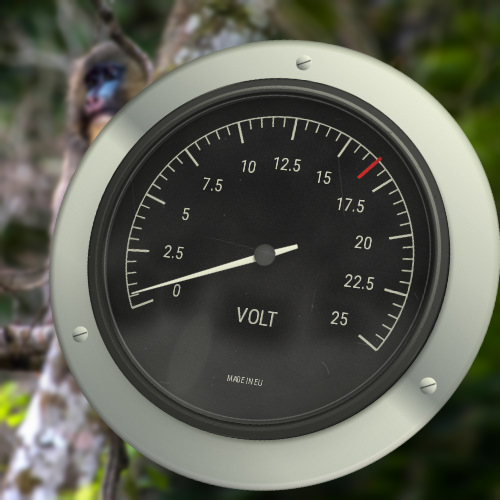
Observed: 0.5 V
